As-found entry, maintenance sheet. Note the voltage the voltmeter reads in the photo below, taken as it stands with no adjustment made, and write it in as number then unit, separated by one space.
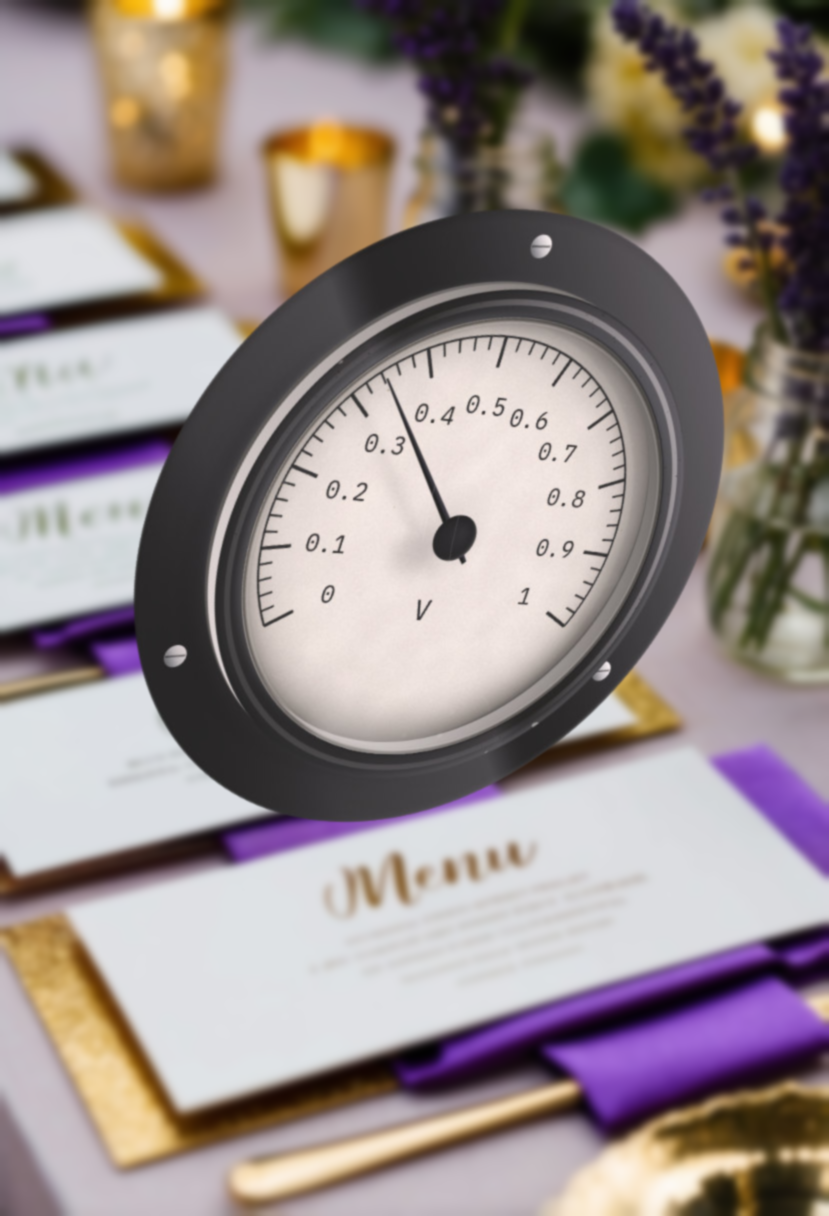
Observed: 0.34 V
